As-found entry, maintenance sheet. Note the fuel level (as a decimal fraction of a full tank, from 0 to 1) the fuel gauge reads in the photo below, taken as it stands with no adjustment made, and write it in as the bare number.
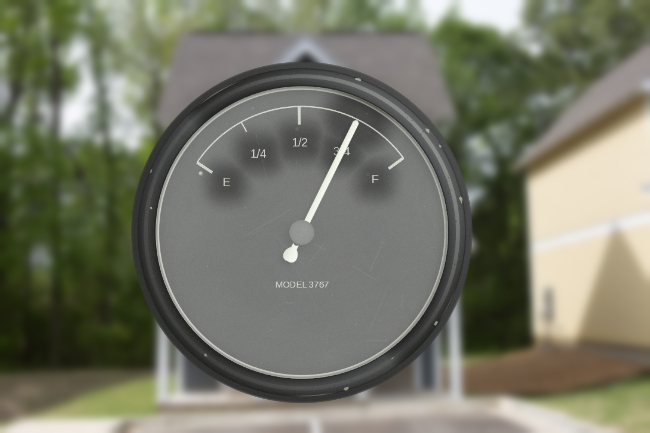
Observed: 0.75
